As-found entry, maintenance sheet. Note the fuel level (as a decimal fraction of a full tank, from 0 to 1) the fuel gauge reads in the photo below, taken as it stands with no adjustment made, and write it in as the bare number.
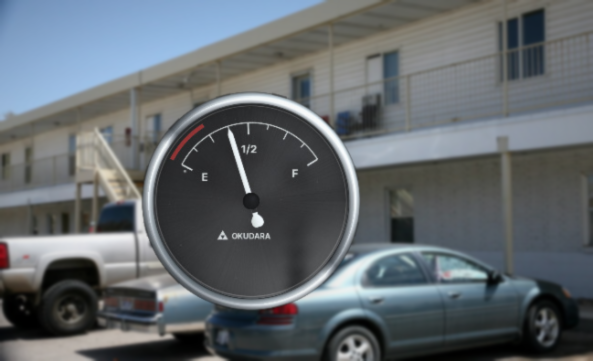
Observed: 0.375
